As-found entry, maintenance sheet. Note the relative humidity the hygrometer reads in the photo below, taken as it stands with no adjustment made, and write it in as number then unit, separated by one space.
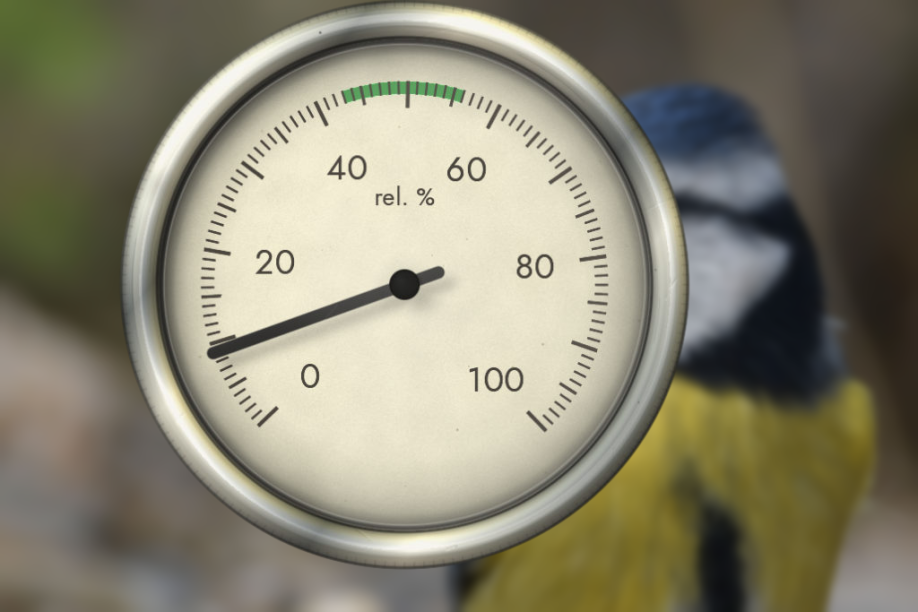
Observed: 9 %
